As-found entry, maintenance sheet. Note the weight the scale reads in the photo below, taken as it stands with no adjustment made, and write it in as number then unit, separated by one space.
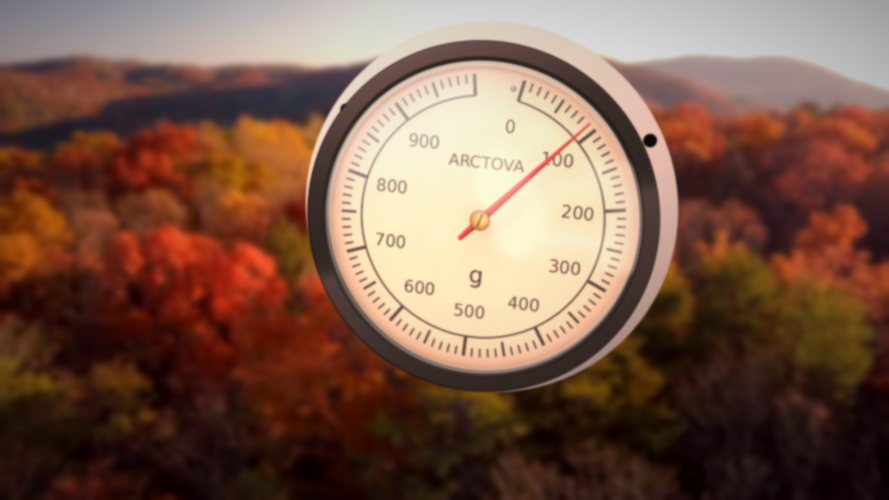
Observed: 90 g
